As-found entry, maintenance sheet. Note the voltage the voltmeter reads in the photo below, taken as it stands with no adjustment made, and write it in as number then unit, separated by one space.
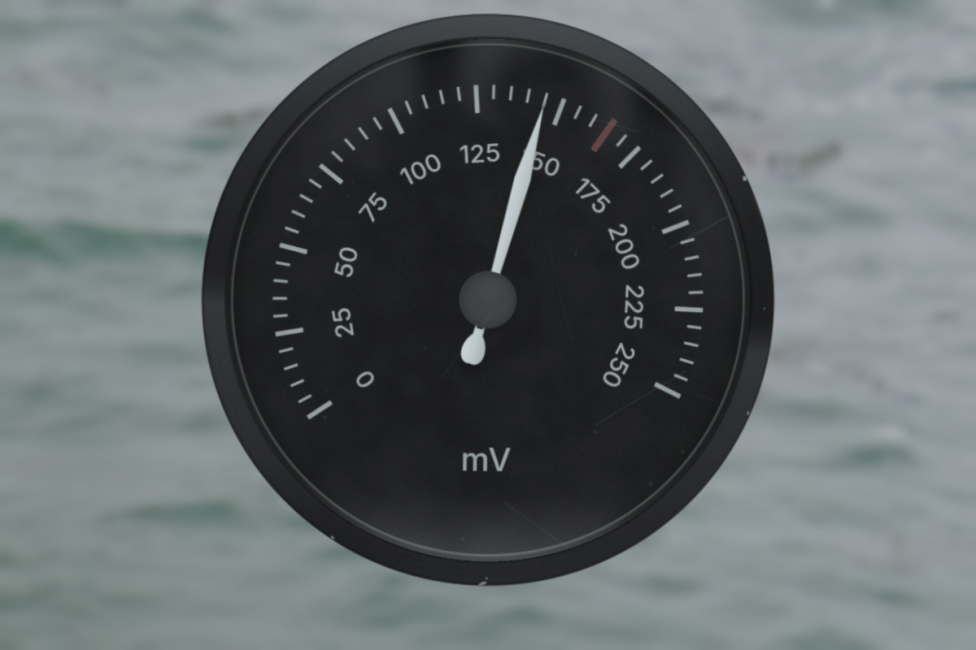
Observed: 145 mV
